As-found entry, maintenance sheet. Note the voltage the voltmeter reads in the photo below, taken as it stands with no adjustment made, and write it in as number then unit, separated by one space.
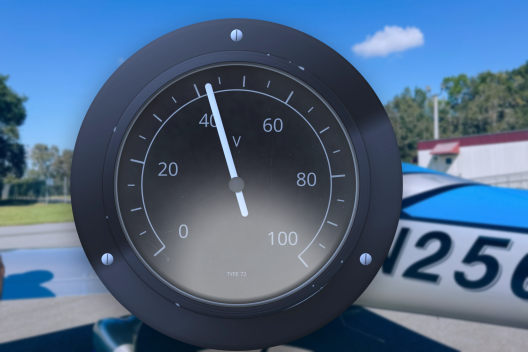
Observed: 42.5 V
